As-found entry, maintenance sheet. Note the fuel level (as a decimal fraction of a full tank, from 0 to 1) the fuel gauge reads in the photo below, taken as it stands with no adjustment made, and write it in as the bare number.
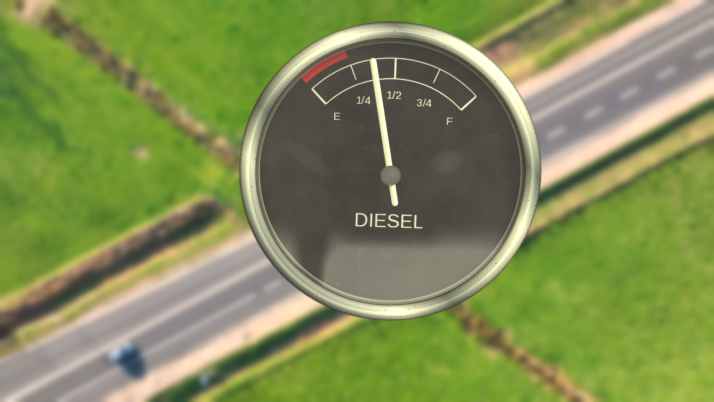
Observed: 0.375
